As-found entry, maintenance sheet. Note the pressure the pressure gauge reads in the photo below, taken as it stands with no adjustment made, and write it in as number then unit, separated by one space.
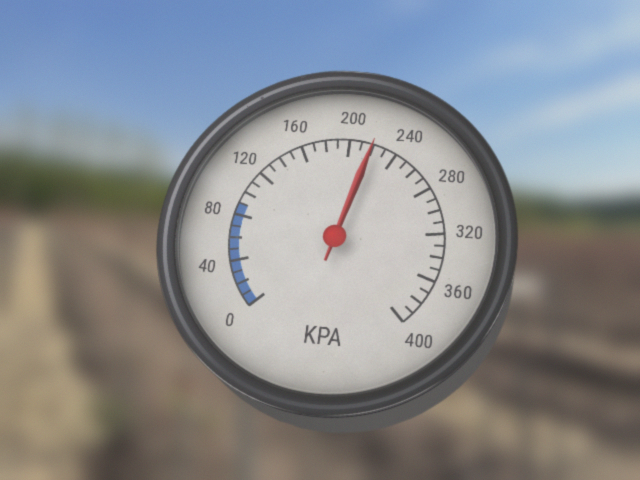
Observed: 220 kPa
